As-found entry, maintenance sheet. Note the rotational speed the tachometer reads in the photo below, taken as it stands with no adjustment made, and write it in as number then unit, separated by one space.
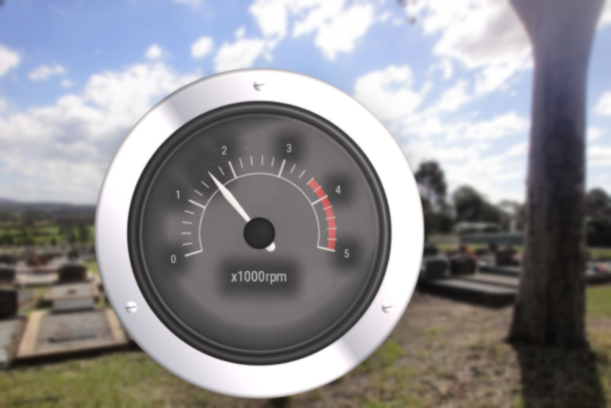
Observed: 1600 rpm
